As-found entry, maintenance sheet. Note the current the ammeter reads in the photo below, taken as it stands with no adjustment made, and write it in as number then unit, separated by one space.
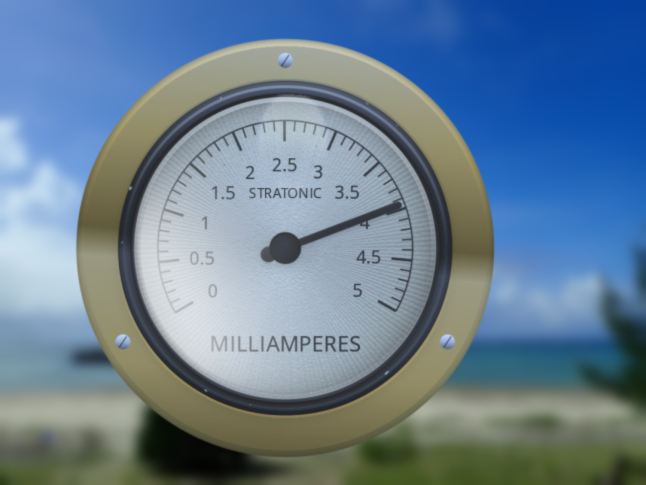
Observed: 3.95 mA
